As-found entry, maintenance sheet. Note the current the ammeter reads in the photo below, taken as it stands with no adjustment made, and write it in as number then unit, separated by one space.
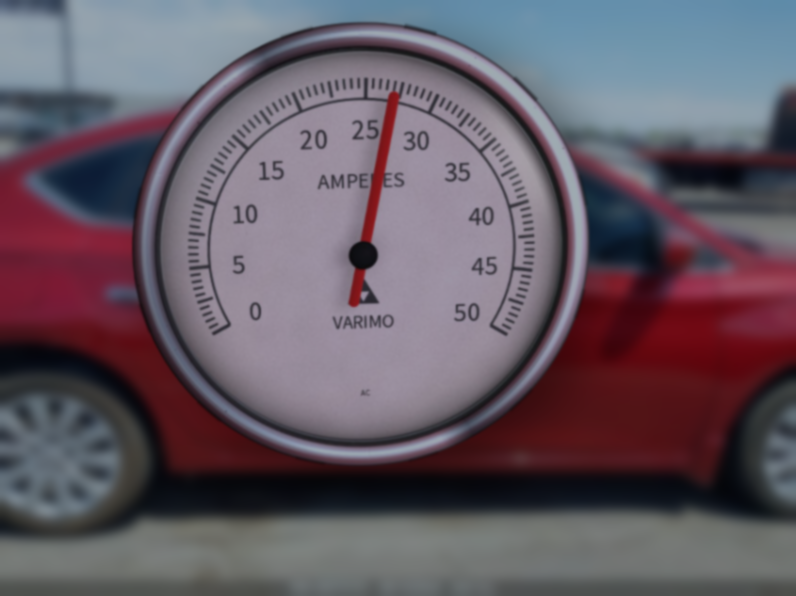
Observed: 27 A
